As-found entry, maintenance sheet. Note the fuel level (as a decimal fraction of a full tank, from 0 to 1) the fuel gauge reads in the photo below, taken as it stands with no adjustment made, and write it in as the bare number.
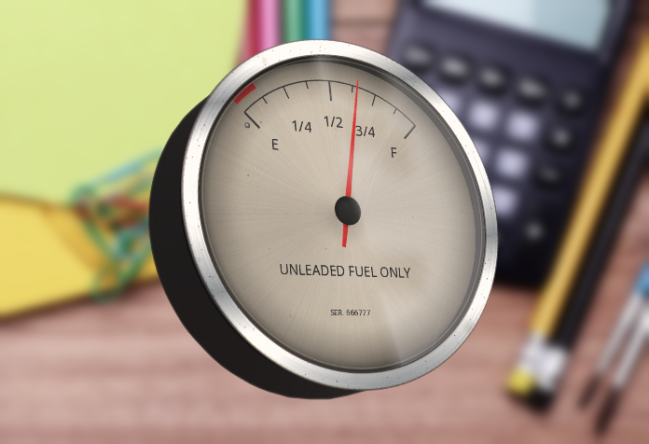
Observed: 0.625
